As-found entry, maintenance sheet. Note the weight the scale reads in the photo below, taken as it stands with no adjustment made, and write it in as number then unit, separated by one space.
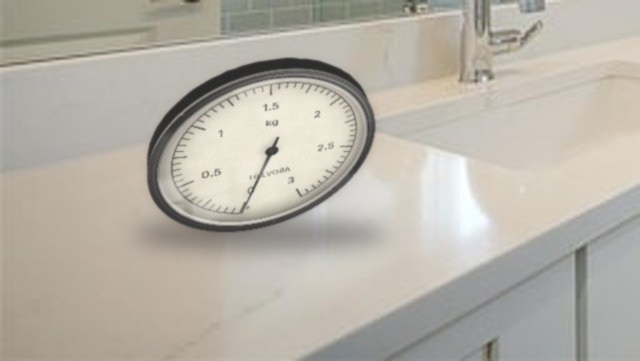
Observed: 0 kg
